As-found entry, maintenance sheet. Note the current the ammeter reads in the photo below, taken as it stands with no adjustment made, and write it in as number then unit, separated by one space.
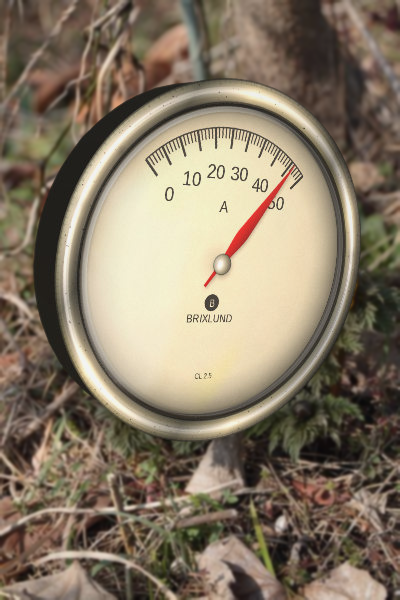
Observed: 45 A
